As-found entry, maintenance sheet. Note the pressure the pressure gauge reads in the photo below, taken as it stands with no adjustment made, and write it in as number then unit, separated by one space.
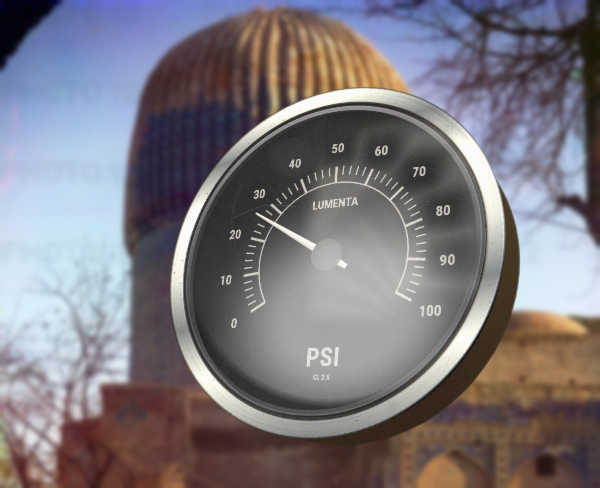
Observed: 26 psi
